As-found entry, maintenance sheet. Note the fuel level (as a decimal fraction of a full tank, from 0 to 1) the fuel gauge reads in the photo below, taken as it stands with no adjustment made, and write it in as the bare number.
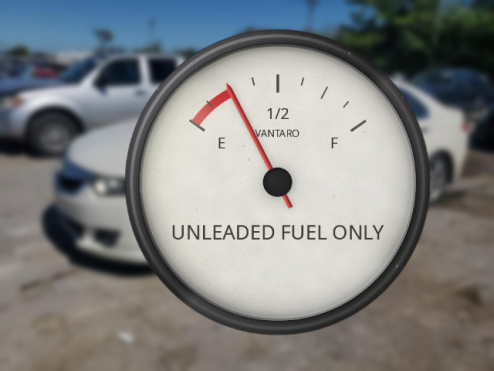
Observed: 0.25
